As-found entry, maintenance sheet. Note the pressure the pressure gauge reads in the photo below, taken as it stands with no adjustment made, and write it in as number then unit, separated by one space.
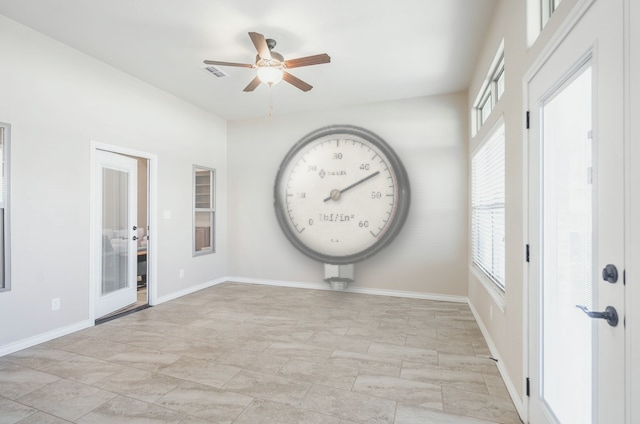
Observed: 44 psi
